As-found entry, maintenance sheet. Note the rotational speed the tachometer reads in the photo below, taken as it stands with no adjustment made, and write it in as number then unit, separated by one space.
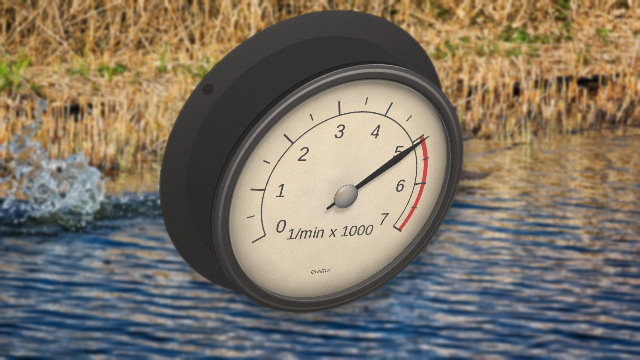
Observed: 5000 rpm
